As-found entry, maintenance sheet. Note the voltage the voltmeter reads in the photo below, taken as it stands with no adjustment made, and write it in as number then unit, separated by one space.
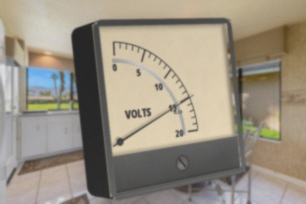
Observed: 15 V
